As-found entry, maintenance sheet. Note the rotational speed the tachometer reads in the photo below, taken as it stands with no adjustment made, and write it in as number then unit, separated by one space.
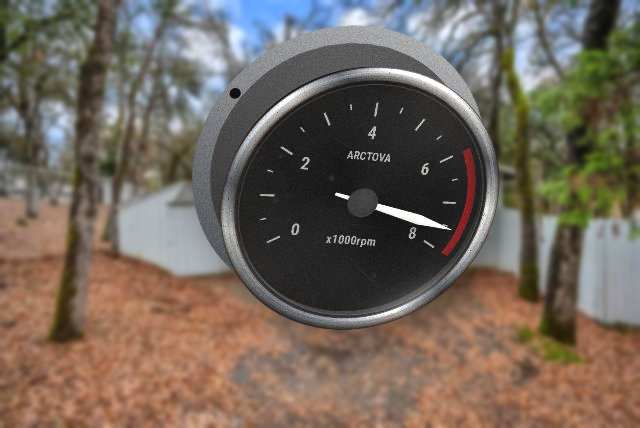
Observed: 7500 rpm
